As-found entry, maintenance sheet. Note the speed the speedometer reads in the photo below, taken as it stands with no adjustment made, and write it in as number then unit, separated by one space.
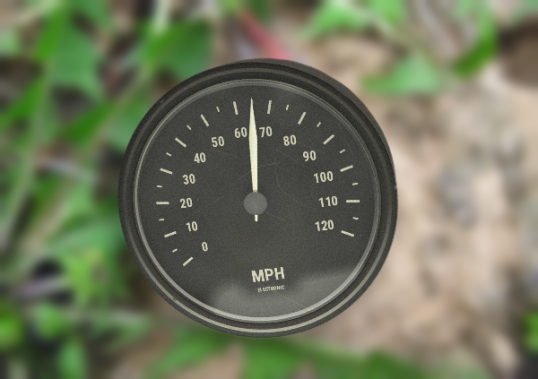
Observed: 65 mph
